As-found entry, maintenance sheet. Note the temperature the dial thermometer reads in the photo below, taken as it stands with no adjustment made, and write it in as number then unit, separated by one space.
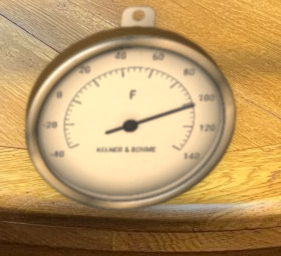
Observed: 100 °F
